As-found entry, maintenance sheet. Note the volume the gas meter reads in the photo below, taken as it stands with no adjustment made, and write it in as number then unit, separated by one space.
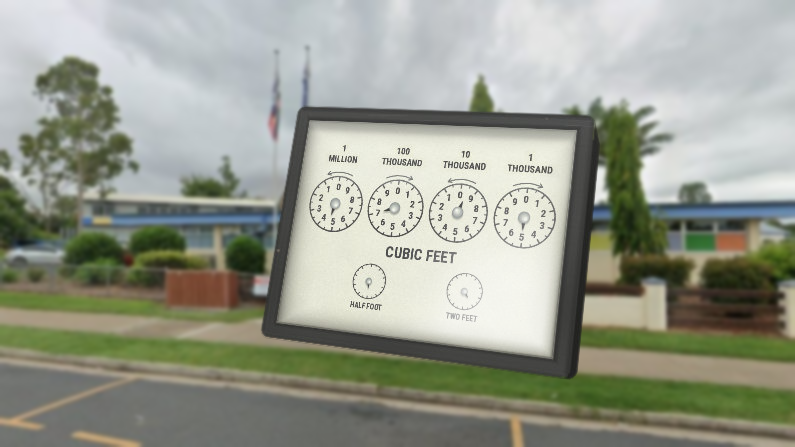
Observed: 469500 ft³
